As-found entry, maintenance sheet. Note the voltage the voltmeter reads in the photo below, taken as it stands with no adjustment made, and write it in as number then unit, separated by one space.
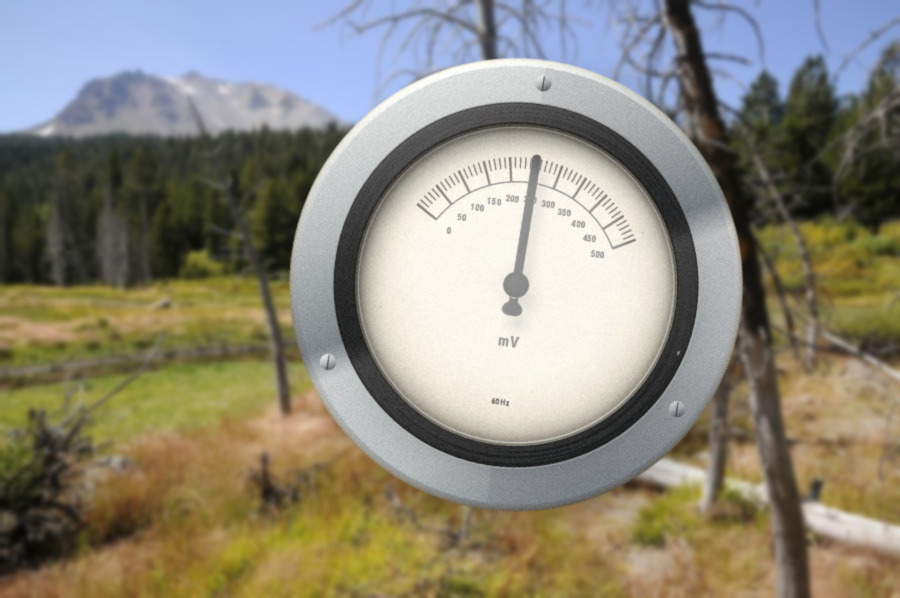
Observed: 250 mV
